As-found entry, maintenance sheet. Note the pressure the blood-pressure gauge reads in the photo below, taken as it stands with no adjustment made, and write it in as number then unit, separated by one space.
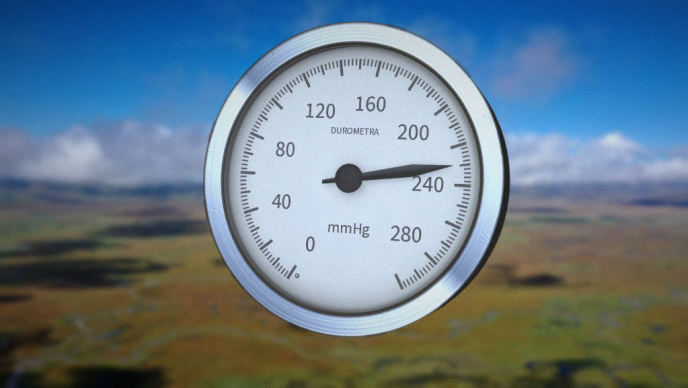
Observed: 230 mmHg
